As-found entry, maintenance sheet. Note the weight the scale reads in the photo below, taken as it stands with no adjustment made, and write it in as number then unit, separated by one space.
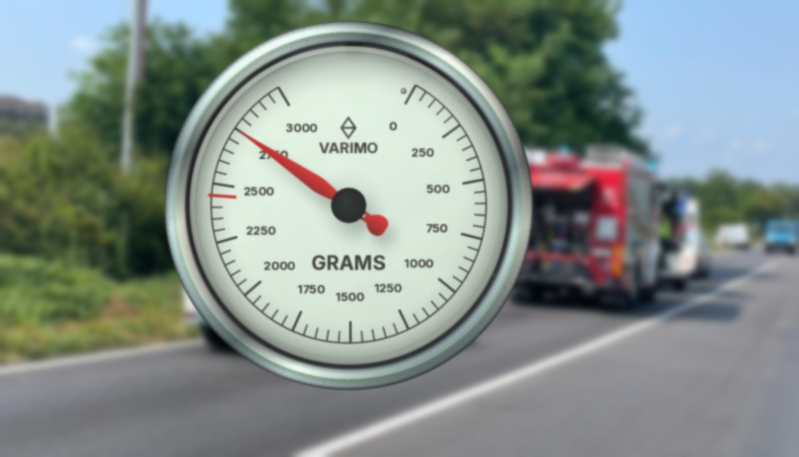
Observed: 2750 g
